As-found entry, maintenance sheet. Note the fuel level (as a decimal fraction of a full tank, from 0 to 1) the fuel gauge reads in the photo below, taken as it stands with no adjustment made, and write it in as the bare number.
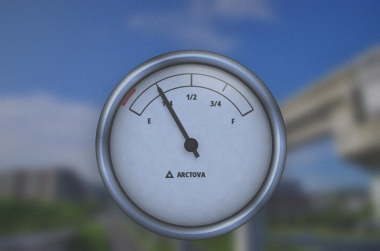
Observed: 0.25
